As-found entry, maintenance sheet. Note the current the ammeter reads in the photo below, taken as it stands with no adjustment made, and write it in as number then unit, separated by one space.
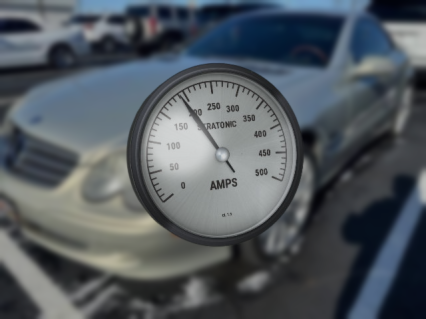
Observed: 190 A
